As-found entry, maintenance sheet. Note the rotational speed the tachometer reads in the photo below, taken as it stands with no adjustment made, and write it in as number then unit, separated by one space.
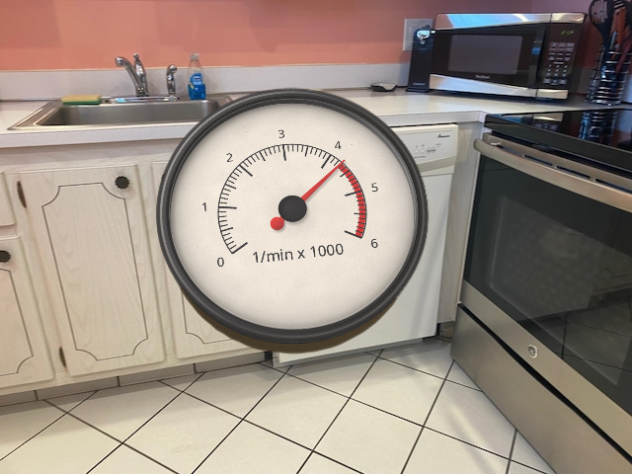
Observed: 4300 rpm
